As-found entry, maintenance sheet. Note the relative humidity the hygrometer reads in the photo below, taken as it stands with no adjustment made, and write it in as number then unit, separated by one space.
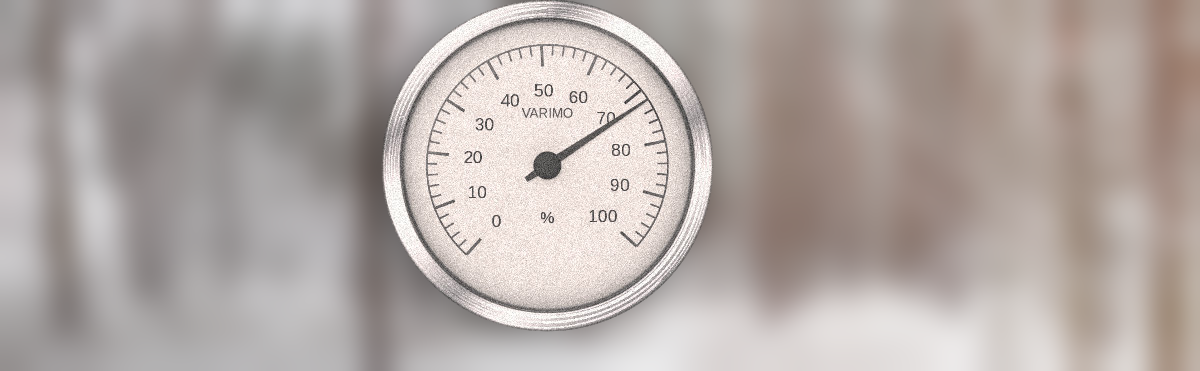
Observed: 72 %
